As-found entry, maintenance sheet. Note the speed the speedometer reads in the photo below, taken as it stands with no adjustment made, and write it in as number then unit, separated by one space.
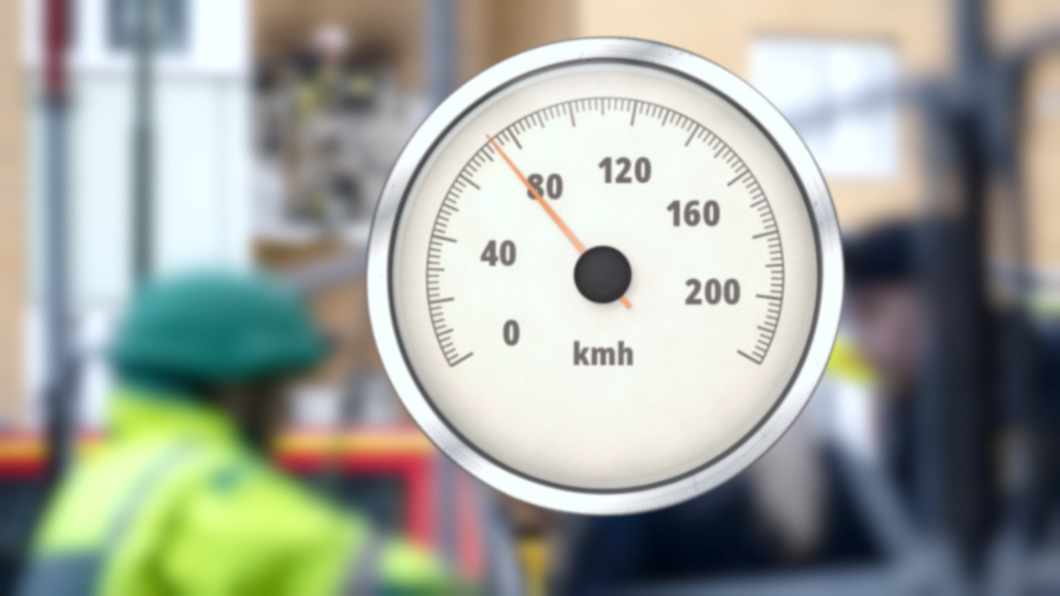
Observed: 74 km/h
